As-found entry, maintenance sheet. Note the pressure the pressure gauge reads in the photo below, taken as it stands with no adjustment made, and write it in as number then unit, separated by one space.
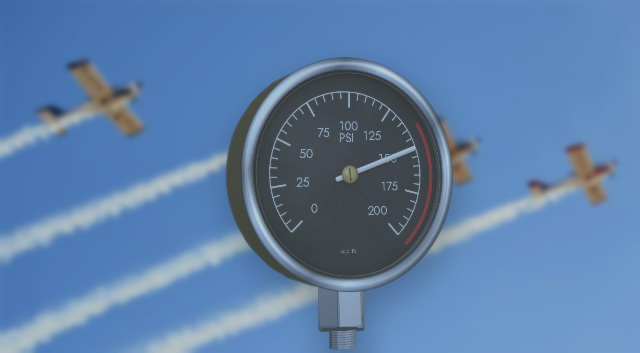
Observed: 150 psi
